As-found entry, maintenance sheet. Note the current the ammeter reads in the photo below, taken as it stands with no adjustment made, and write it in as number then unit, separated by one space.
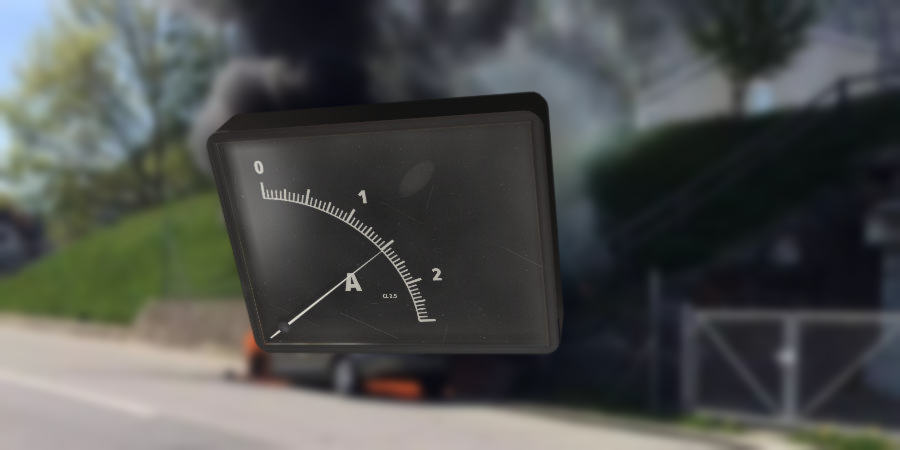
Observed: 1.5 A
